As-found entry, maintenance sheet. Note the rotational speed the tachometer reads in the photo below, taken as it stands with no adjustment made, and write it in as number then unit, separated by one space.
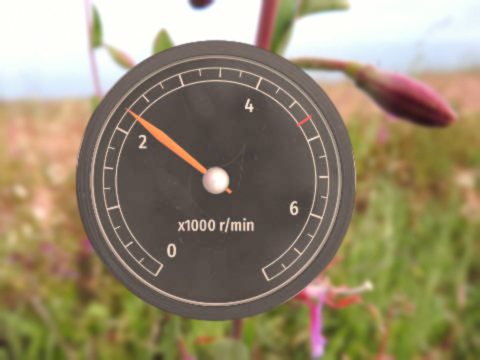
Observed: 2250 rpm
